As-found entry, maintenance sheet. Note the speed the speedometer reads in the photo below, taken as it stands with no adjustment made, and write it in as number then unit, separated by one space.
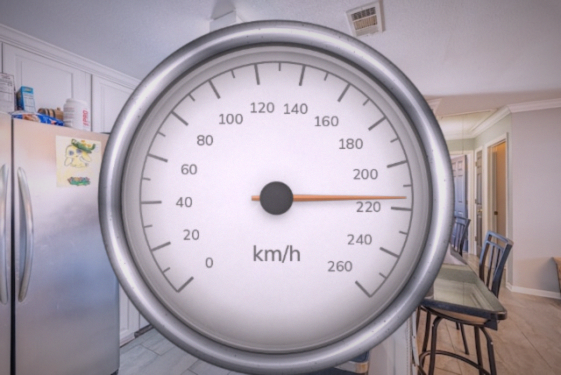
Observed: 215 km/h
